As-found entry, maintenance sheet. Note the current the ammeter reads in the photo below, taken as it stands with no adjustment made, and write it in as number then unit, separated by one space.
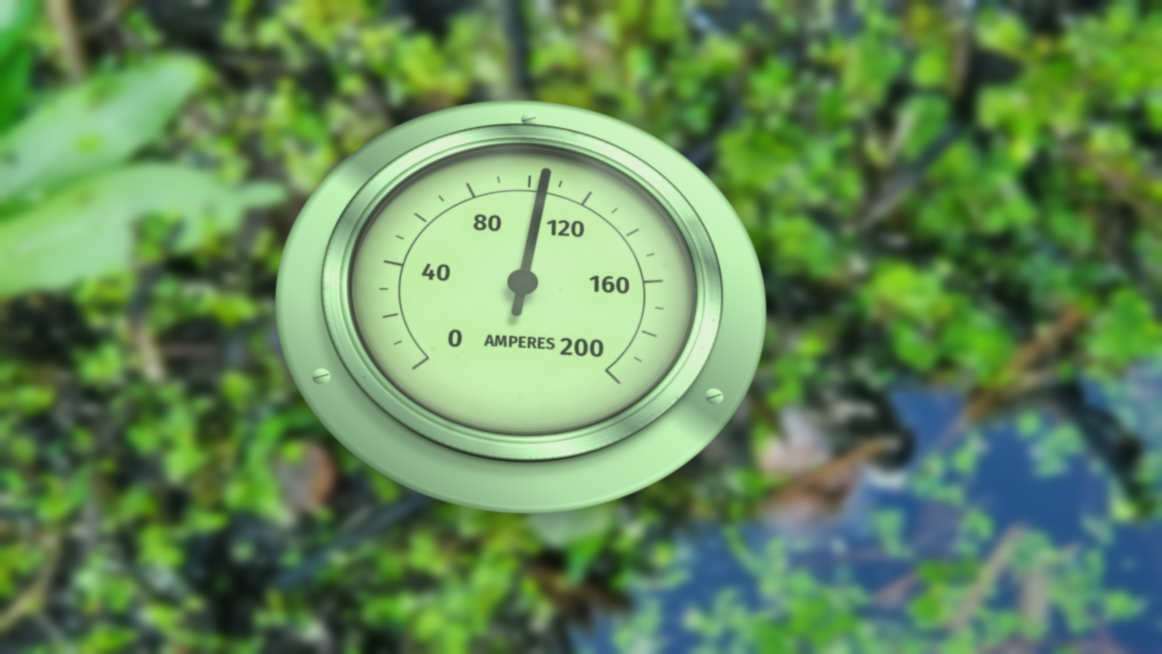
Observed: 105 A
